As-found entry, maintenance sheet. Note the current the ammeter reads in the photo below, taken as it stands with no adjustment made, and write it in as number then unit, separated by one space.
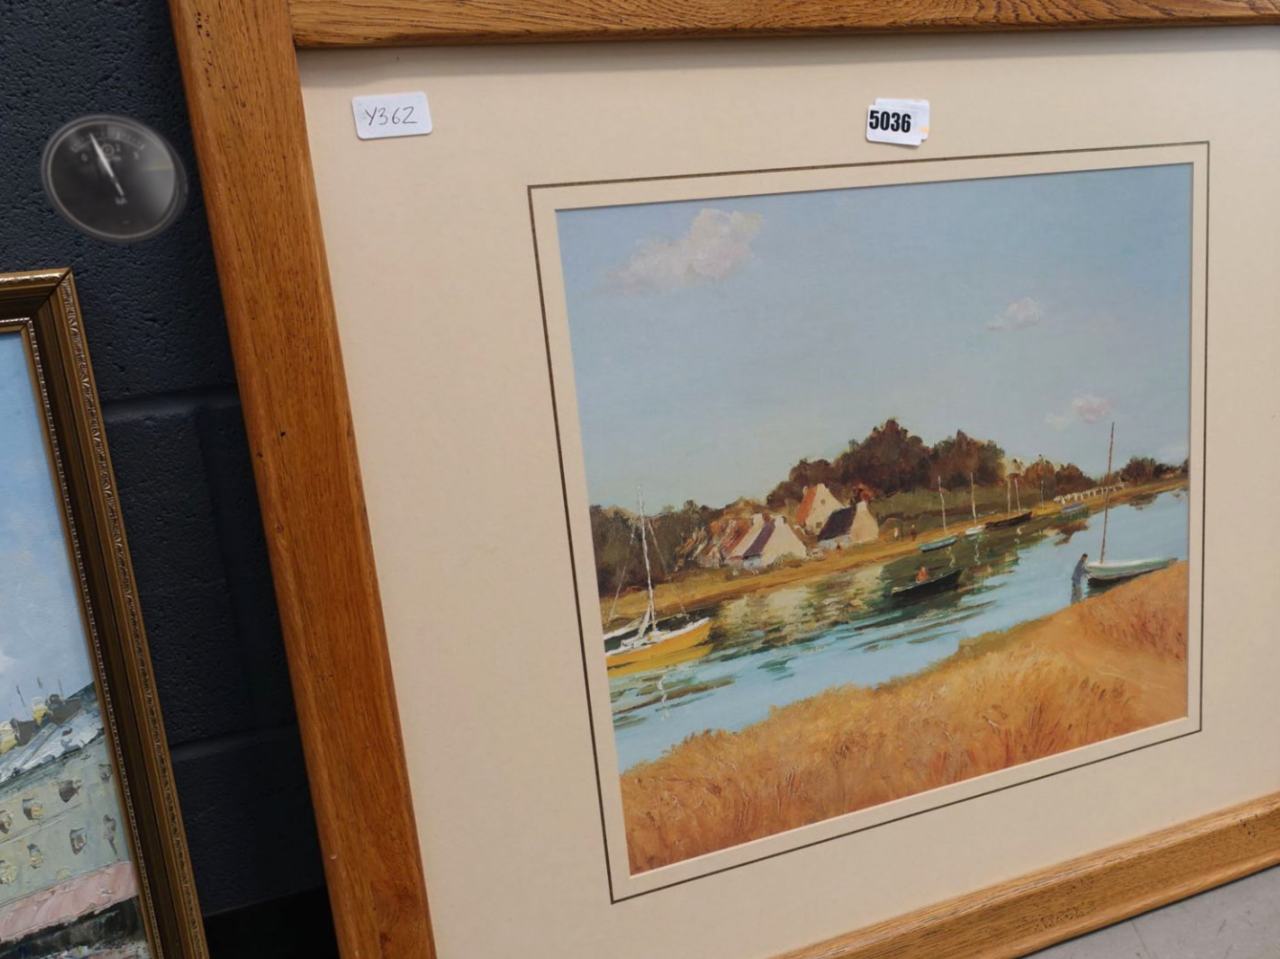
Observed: 1 kA
